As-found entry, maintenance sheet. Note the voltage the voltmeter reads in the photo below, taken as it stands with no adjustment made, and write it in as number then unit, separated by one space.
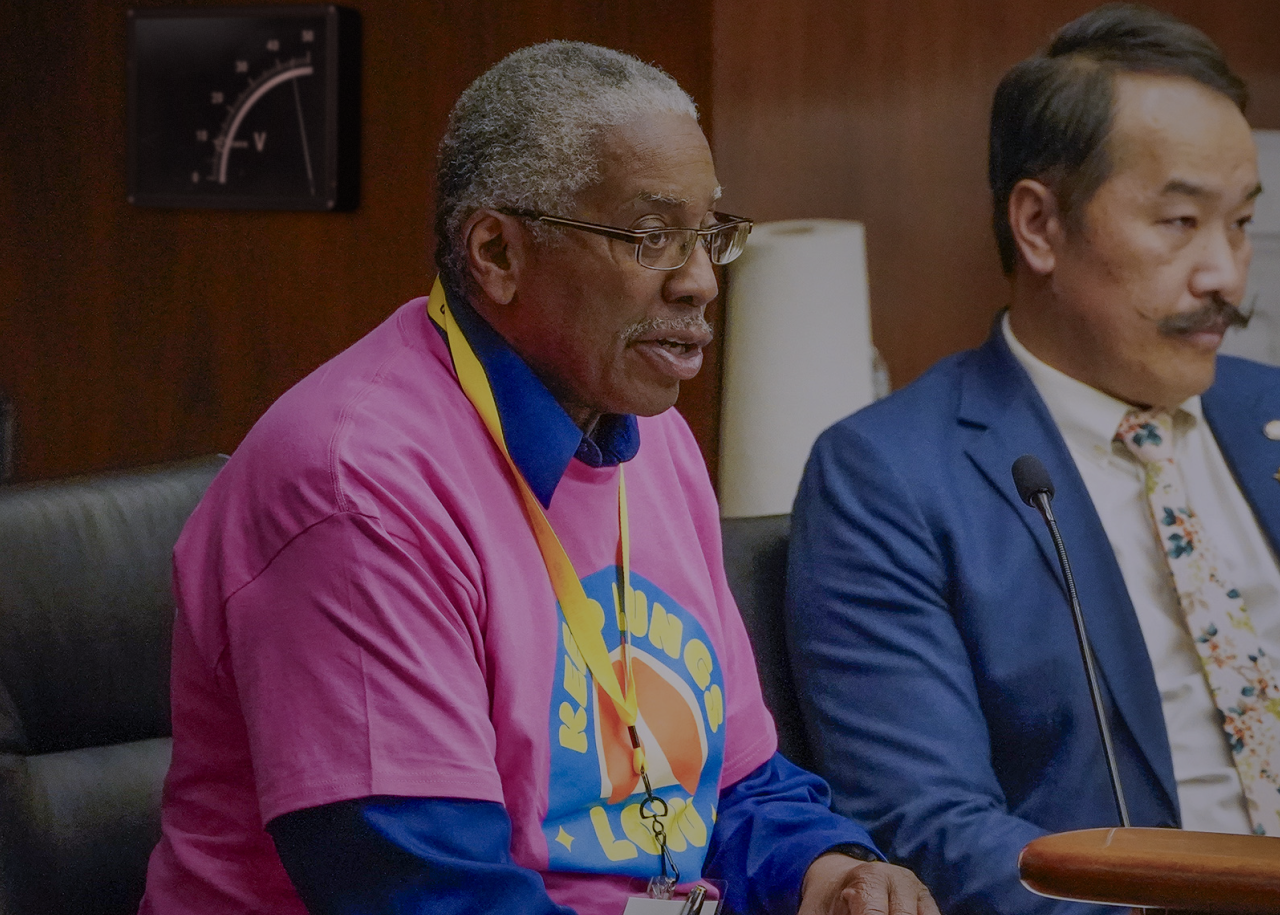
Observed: 45 V
